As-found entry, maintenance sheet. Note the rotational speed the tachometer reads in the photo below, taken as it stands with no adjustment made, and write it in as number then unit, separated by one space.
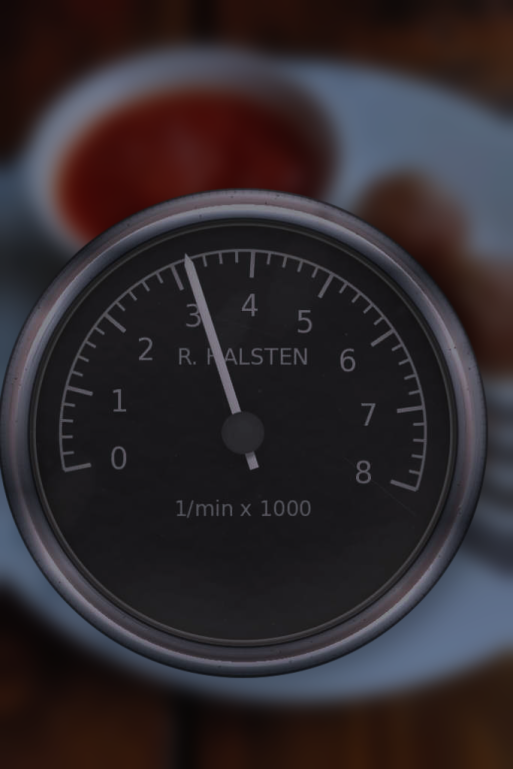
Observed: 3200 rpm
